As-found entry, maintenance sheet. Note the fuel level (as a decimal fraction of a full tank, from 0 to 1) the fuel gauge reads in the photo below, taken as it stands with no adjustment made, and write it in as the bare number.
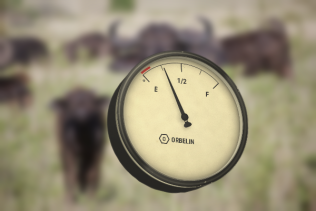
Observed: 0.25
